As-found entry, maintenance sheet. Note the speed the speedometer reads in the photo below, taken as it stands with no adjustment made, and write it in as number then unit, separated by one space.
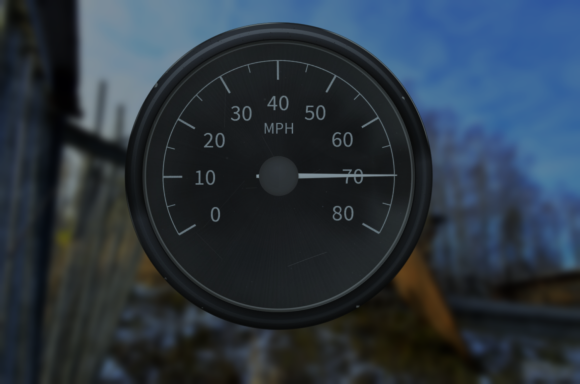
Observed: 70 mph
